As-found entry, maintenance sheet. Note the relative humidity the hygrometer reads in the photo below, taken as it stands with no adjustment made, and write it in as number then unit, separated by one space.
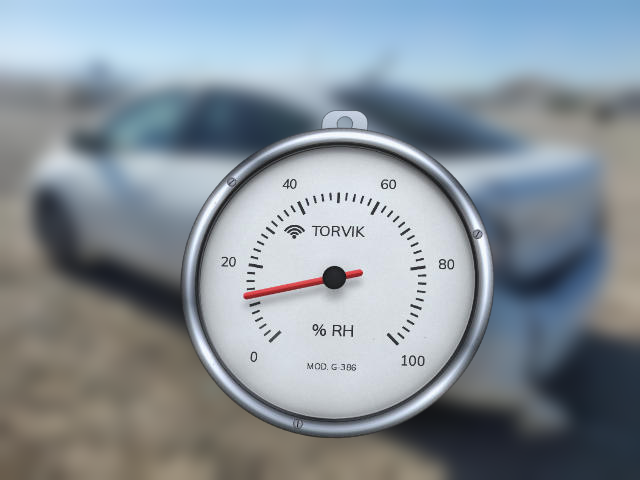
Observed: 12 %
